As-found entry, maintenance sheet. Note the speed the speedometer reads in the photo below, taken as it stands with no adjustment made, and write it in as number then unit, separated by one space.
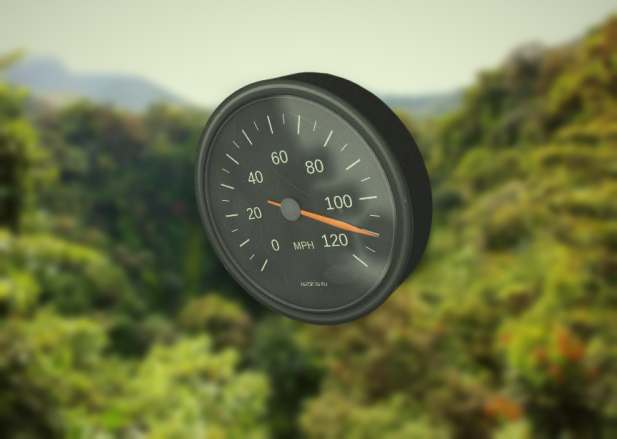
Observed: 110 mph
